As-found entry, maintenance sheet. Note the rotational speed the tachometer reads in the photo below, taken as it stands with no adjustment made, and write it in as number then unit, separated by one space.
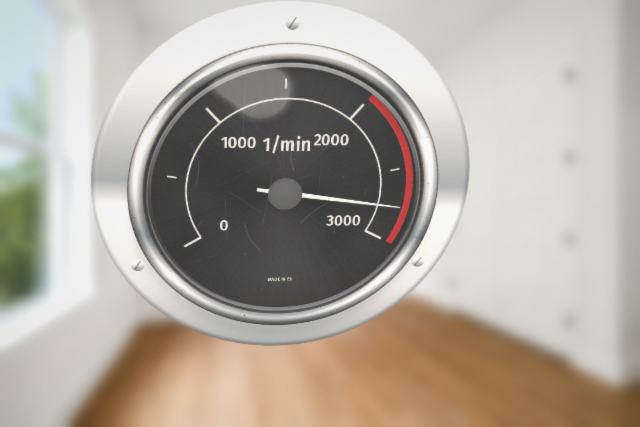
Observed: 2750 rpm
